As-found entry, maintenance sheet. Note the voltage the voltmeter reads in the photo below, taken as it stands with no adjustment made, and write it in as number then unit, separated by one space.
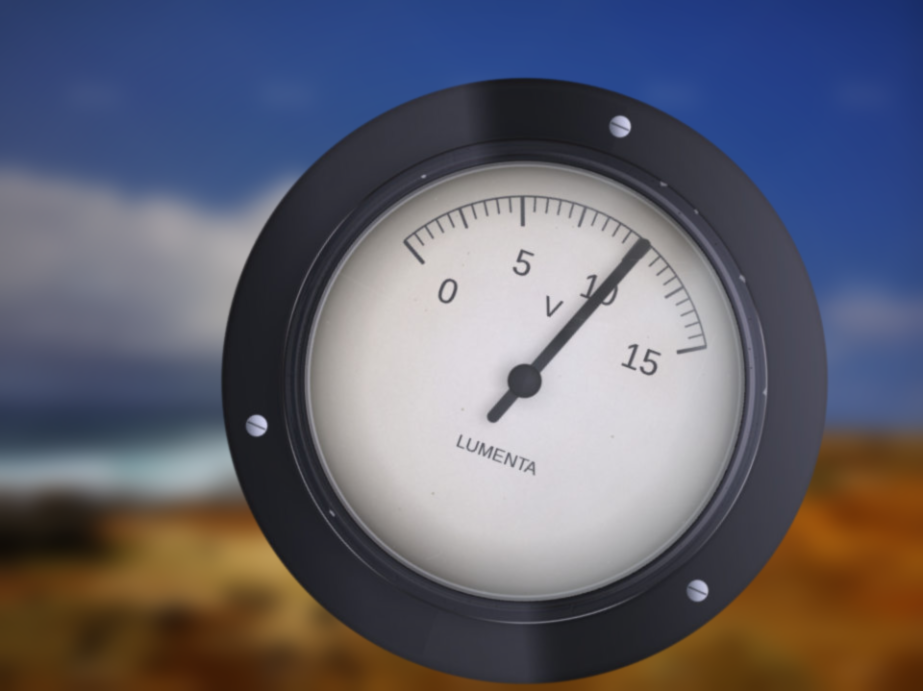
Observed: 10.25 V
